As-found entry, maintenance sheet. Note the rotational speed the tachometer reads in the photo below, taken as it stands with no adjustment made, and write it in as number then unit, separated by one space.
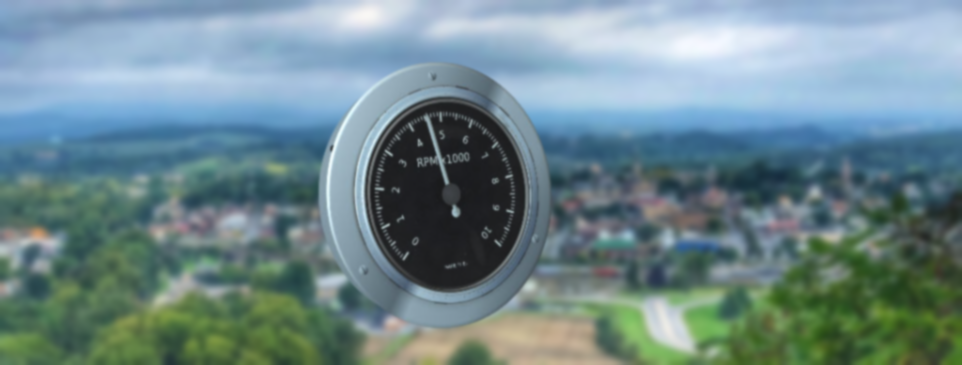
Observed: 4500 rpm
